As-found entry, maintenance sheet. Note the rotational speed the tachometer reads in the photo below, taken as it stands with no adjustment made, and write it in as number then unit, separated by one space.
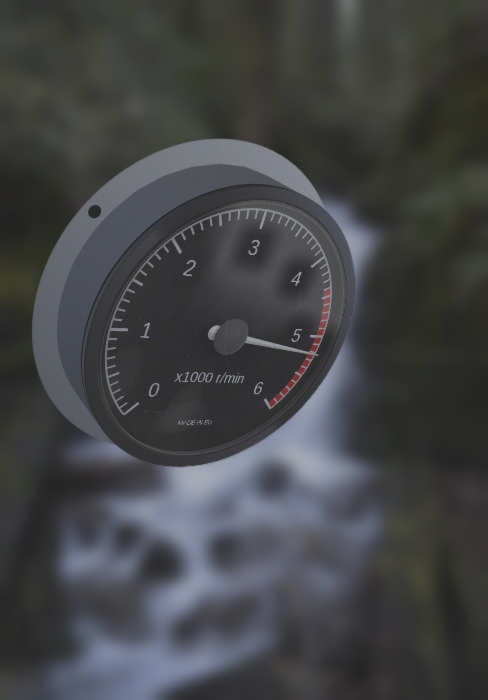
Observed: 5200 rpm
